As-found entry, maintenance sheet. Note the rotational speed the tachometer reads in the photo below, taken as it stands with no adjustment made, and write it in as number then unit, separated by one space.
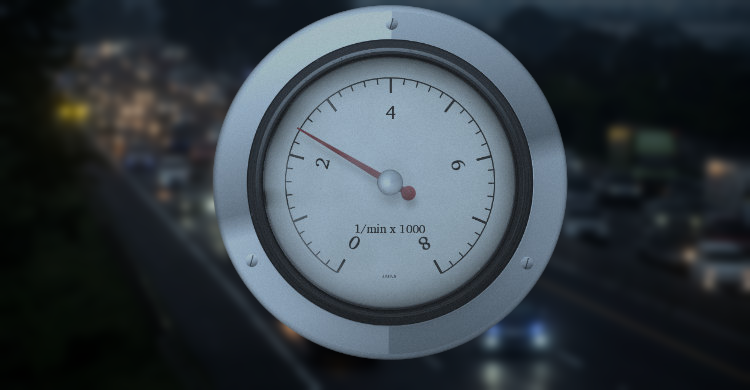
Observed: 2400 rpm
